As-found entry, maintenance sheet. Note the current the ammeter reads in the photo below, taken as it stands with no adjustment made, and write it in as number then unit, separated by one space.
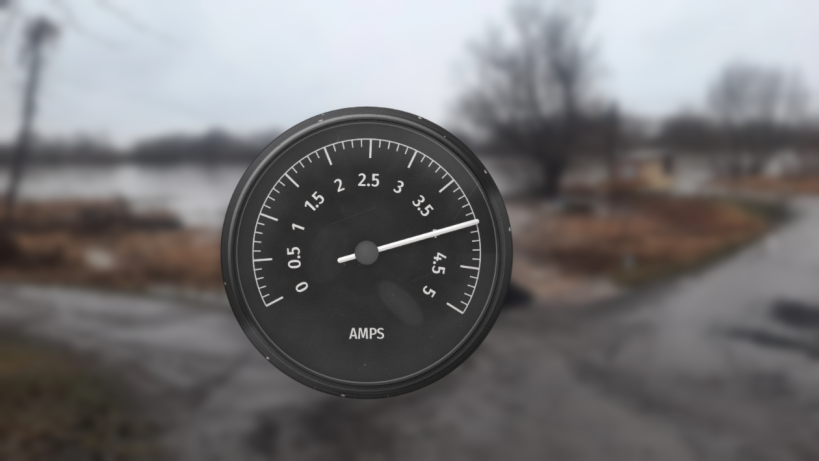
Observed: 4 A
